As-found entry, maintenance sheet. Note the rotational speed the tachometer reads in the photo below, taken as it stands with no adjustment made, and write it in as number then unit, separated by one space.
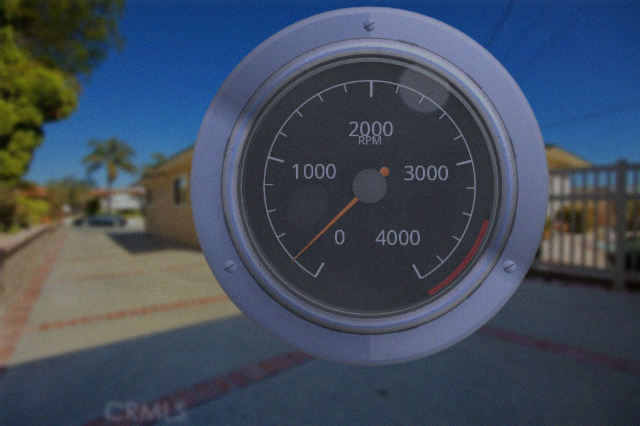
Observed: 200 rpm
